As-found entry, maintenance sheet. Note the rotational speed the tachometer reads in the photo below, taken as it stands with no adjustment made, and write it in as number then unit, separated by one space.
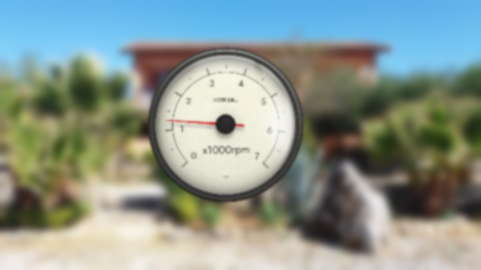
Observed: 1250 rpm
